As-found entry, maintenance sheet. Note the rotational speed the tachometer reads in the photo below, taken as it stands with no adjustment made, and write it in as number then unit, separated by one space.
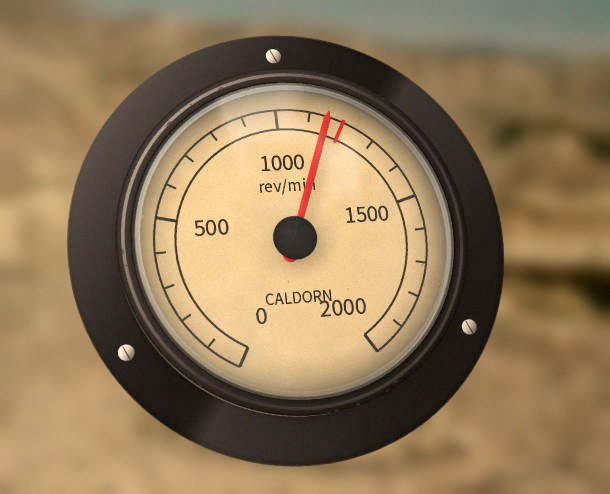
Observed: 1150 rpm
